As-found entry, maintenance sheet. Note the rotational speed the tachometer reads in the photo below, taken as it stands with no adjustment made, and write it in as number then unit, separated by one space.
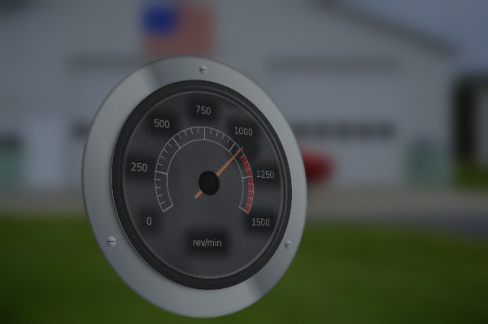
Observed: 1050 rpm
